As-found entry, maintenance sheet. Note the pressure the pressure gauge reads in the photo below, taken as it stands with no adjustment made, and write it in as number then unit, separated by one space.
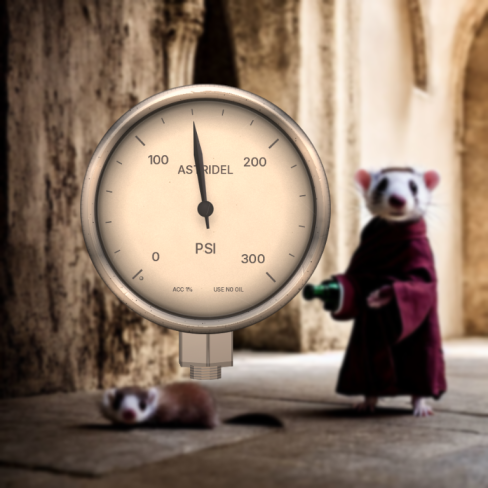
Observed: 140 psi
